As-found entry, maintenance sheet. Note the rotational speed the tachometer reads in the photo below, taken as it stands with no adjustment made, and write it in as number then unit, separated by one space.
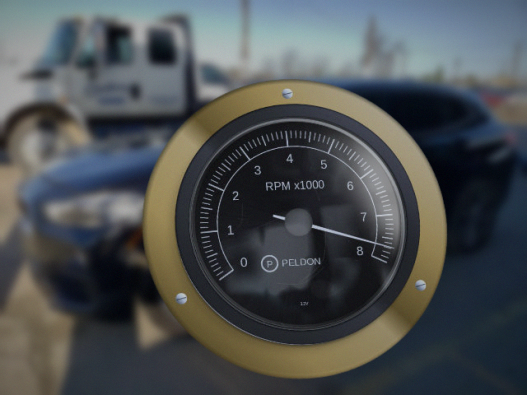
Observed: 7700 rpm
